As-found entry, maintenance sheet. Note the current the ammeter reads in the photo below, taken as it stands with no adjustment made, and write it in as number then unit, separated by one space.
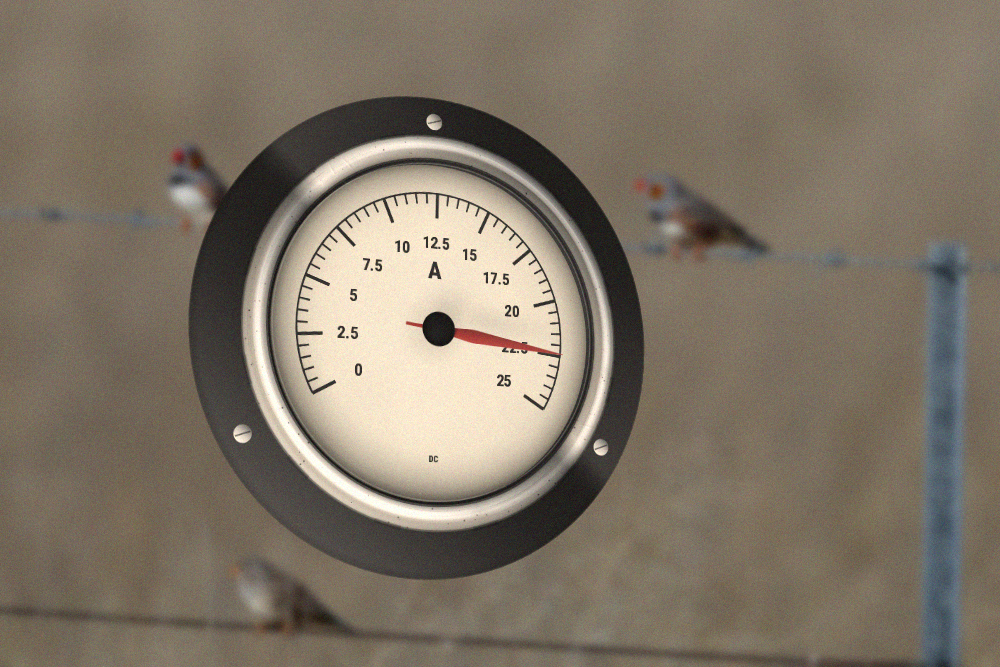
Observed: 22.5 A
